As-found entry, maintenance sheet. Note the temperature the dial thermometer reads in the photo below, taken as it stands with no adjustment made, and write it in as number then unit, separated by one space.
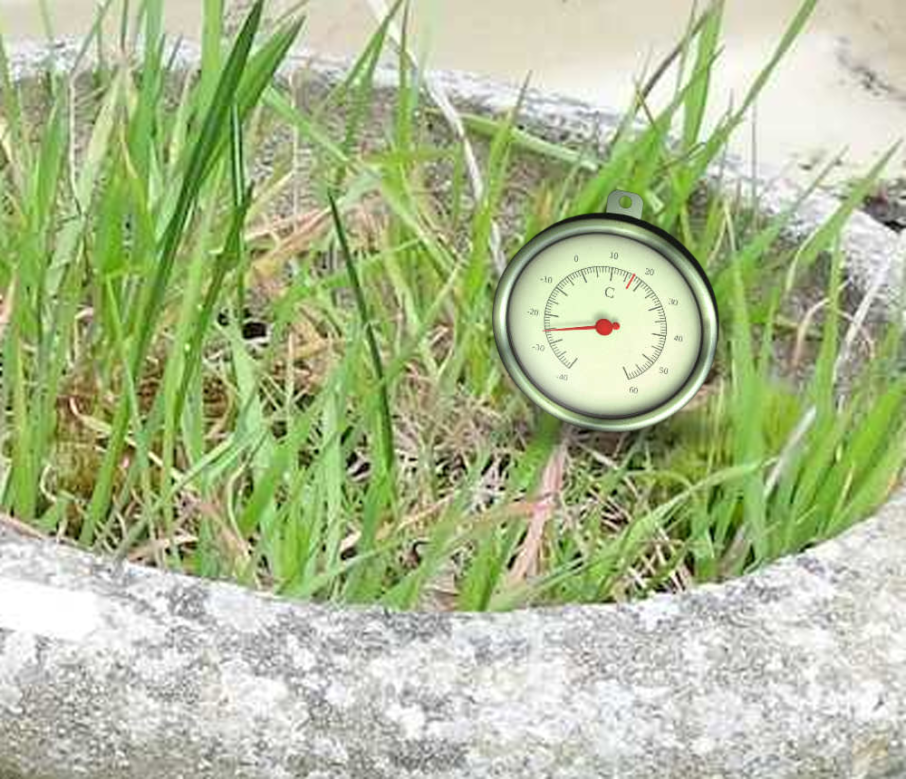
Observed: -25 °C
